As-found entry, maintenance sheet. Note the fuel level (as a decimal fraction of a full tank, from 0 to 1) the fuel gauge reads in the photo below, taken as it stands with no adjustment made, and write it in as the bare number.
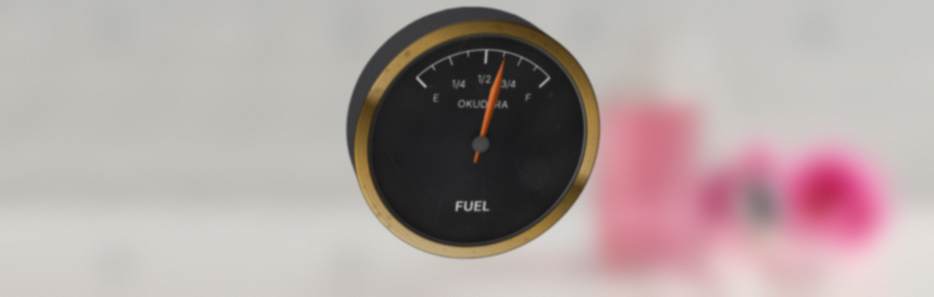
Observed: 0.625
